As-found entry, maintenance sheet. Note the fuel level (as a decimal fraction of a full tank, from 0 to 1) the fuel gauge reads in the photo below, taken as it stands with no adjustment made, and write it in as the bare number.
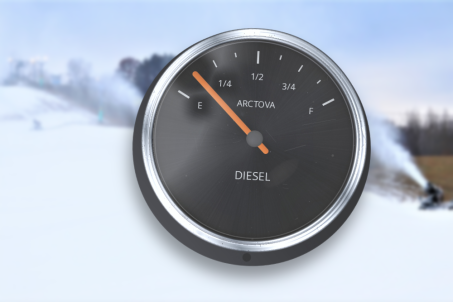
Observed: 0.125
